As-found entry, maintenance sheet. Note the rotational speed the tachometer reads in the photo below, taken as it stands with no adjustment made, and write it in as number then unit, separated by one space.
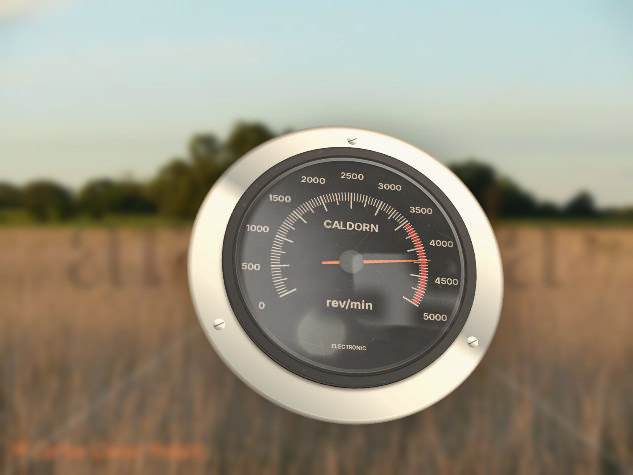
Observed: 4250 rpm
